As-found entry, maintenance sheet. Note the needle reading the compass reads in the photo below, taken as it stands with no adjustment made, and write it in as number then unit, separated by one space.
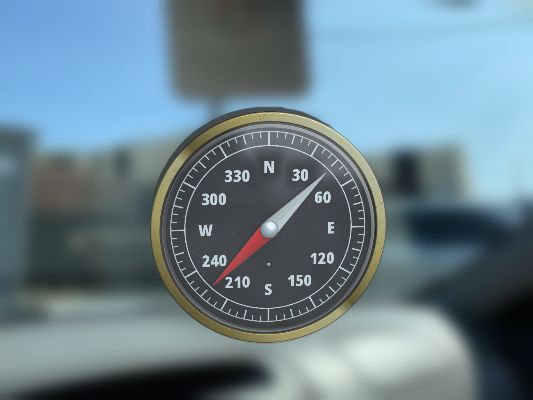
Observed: 225 °
